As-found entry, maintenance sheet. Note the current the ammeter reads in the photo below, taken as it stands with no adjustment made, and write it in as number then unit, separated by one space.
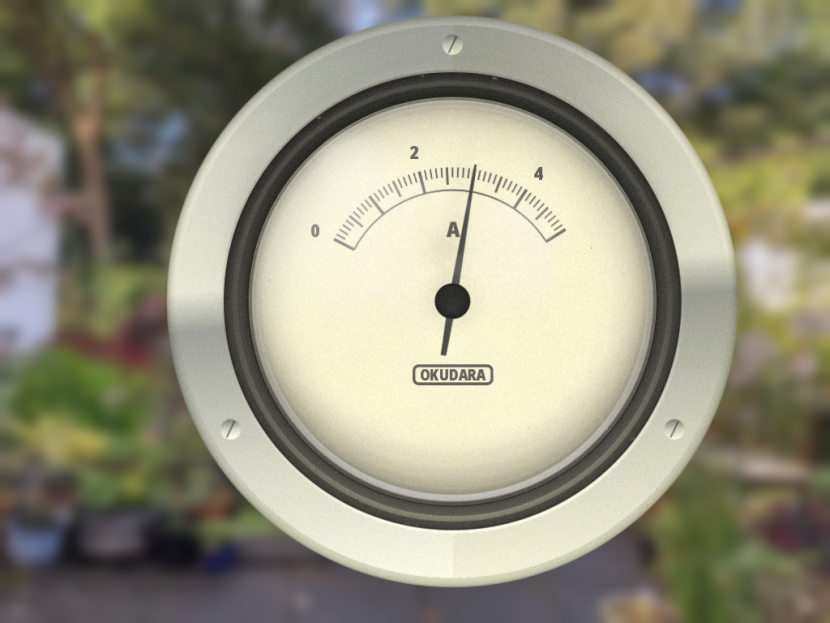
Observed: 3 A
